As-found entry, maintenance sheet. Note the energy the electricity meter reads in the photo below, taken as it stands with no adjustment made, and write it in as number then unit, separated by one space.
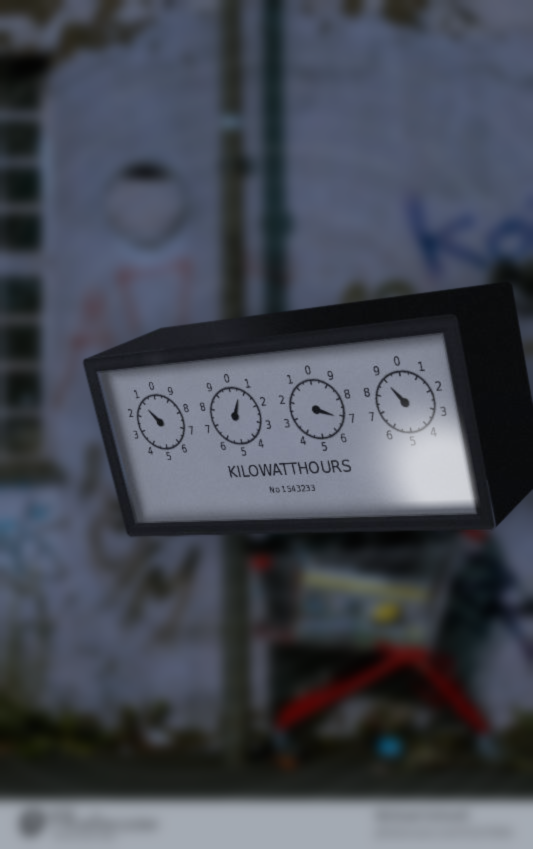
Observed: 1069 kWh
